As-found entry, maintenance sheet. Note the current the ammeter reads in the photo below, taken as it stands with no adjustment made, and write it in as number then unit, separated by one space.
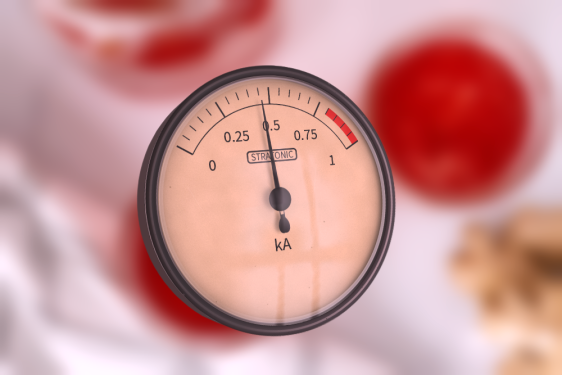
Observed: 0.45 kA
